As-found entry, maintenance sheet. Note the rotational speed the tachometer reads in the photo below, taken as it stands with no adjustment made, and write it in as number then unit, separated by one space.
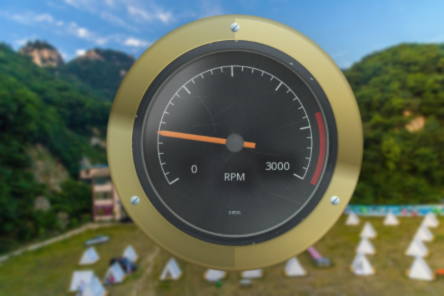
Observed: 500 rpm
